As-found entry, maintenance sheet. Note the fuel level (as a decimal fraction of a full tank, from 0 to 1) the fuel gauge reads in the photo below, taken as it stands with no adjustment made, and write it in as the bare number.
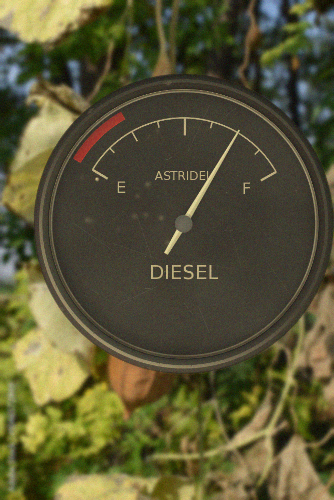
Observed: 0.75
